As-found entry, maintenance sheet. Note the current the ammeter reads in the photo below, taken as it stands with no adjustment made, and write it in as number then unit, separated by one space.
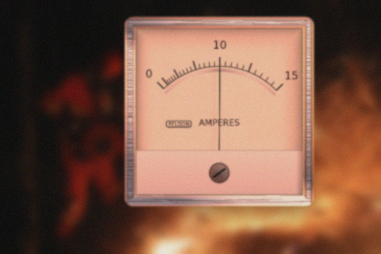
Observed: 10 A
